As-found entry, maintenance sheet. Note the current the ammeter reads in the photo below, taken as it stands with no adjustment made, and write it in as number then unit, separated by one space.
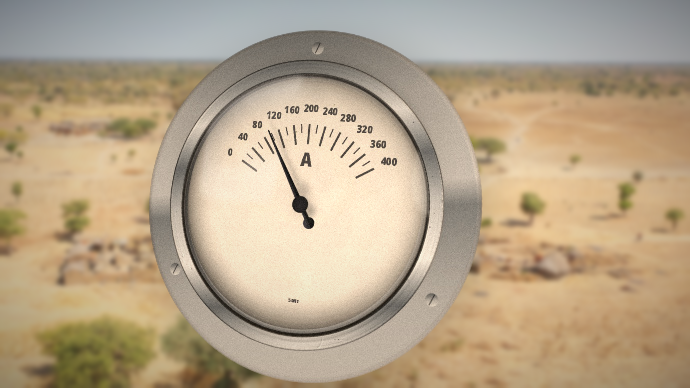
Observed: 100 A
